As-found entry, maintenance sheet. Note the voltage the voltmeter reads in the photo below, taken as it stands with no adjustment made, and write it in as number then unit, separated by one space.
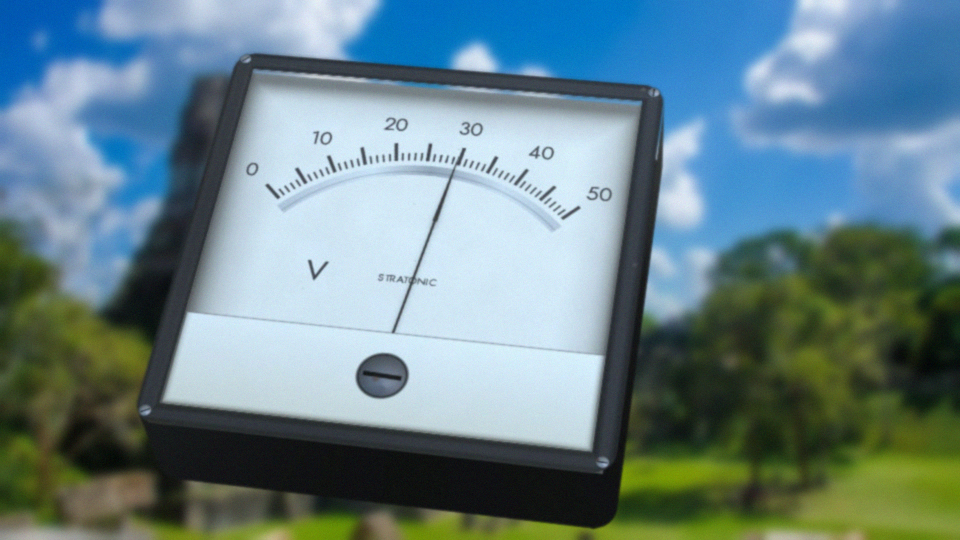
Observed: 30 V
